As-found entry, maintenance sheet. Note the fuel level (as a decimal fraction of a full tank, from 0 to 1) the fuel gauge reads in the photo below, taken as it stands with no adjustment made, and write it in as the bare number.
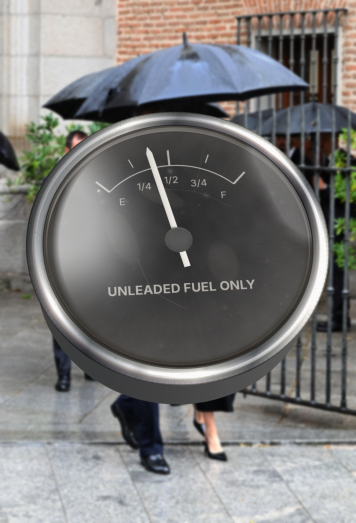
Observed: 0.375
